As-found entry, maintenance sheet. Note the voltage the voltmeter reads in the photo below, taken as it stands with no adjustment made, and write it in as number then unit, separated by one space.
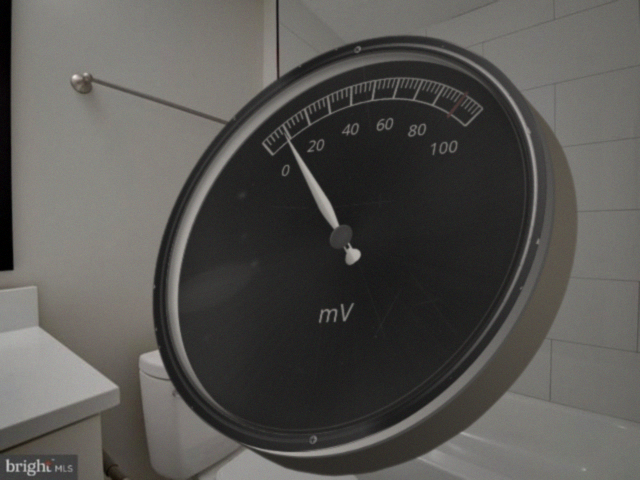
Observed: 10 mV
